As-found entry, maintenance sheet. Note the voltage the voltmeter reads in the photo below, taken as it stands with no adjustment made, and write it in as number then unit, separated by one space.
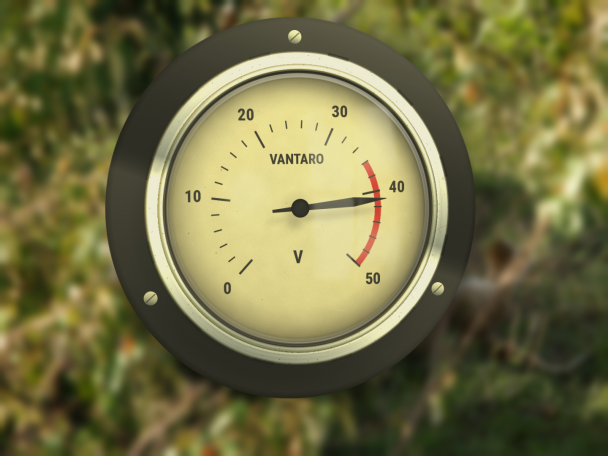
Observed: 41 V
